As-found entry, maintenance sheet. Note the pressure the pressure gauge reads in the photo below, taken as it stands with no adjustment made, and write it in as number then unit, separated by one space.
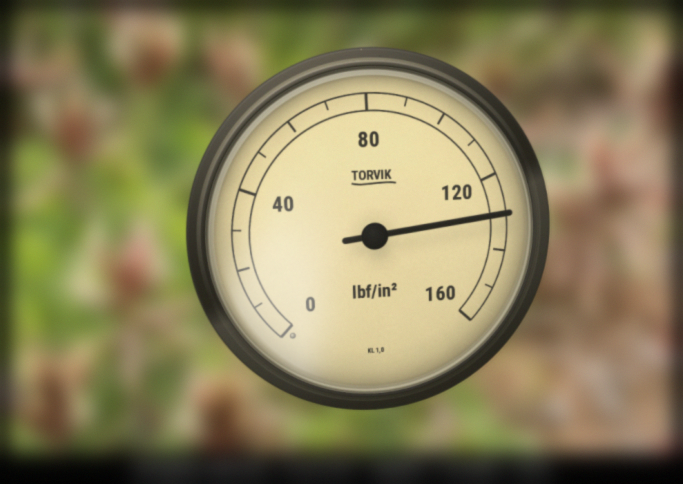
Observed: 130 psi
